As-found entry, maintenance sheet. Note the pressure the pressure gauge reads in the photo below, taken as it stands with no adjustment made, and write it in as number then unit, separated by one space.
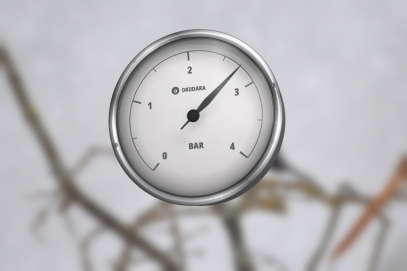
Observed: 2.75 bar
